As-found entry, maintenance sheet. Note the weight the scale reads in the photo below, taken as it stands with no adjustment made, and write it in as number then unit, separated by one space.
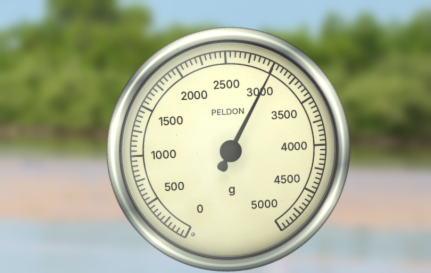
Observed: 3000 g
